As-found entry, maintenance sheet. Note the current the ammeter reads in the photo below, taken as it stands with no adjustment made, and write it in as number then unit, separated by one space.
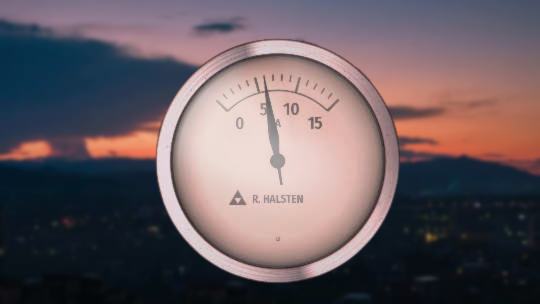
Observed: 6 A
